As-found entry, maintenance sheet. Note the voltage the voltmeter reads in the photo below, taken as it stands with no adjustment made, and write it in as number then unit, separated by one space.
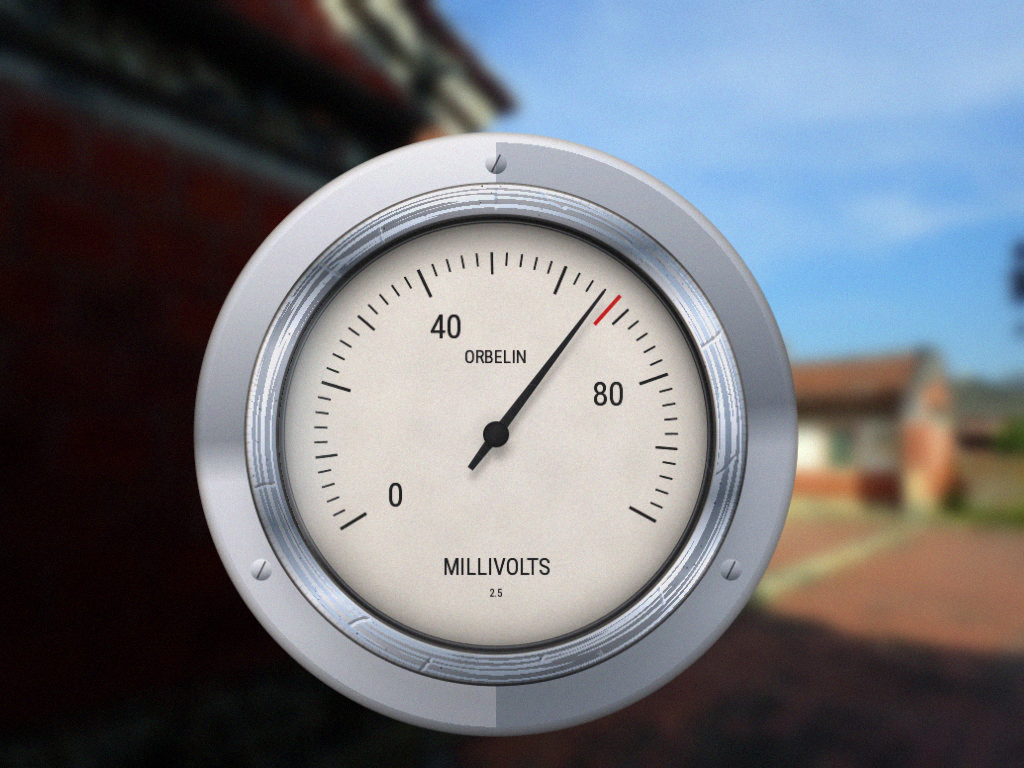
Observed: 66 mV
